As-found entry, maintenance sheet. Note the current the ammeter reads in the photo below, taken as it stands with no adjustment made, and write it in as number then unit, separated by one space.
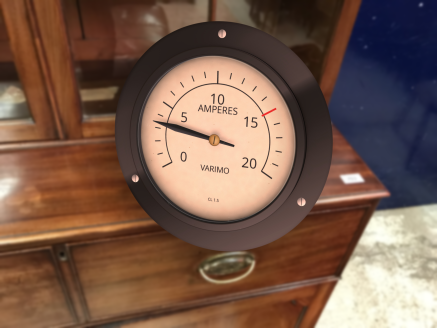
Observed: 3.5 A
